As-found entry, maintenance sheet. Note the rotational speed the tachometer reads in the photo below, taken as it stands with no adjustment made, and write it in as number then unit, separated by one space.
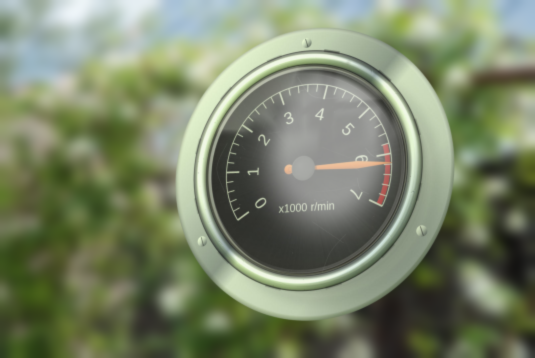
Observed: 6200 rpm
